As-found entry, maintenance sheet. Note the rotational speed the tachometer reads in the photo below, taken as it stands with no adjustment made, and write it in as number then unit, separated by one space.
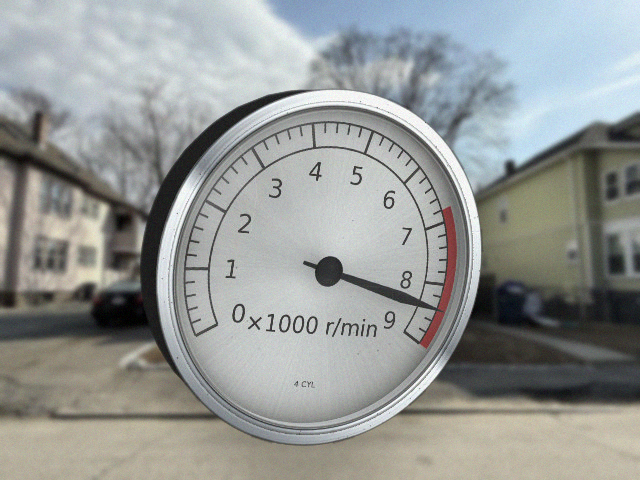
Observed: 8400 rpm
